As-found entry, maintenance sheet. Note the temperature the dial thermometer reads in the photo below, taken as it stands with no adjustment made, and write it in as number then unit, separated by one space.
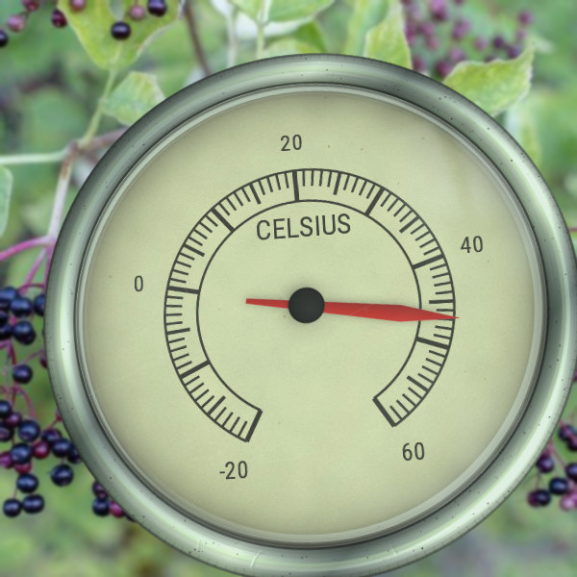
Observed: 47 °C
